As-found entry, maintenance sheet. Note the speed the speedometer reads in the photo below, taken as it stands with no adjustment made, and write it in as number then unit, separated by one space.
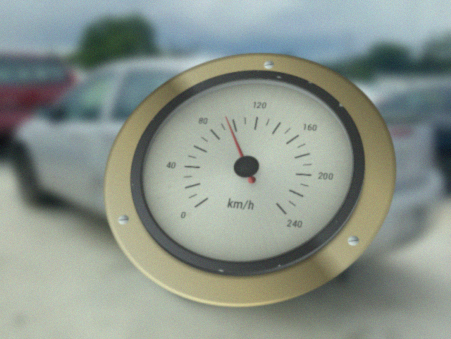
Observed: 95 km/h
